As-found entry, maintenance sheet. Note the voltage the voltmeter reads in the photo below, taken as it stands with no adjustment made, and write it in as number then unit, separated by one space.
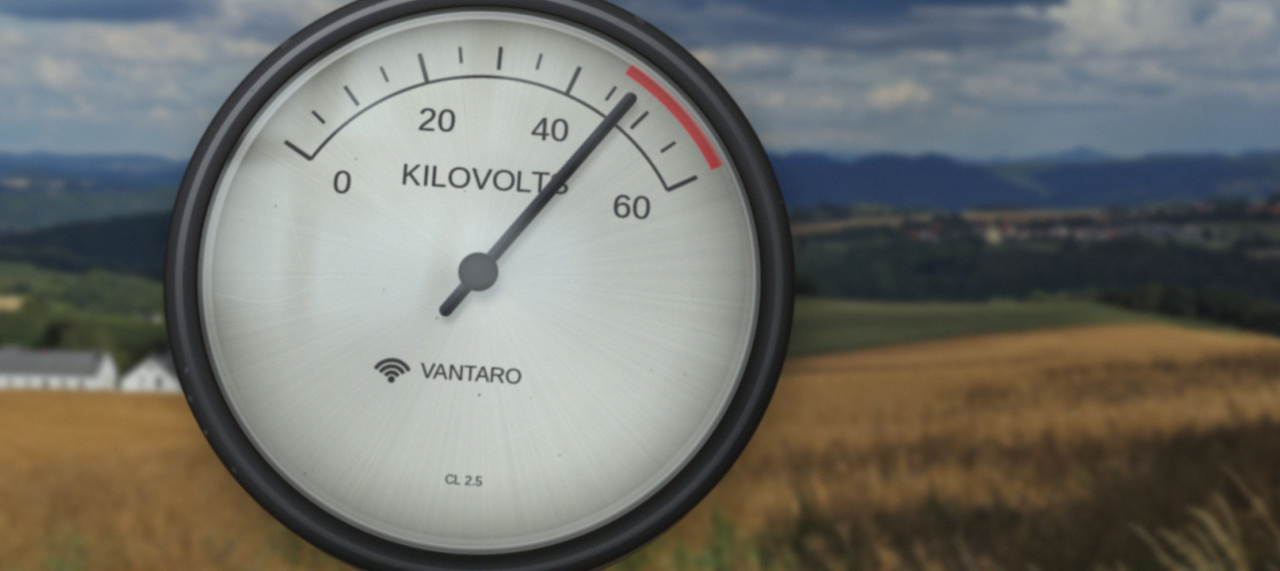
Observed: 47.5 kV
